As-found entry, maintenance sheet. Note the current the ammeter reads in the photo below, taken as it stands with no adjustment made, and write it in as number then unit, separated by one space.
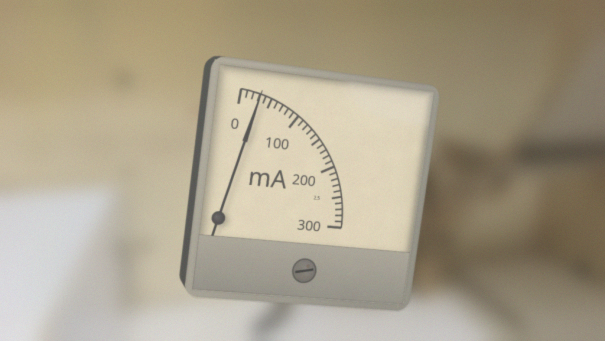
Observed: 30 mA
